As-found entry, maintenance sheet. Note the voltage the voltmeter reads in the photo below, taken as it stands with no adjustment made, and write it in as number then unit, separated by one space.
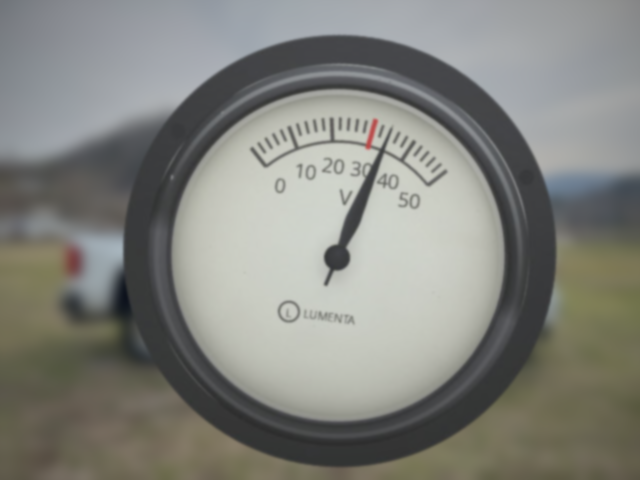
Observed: 34 V
